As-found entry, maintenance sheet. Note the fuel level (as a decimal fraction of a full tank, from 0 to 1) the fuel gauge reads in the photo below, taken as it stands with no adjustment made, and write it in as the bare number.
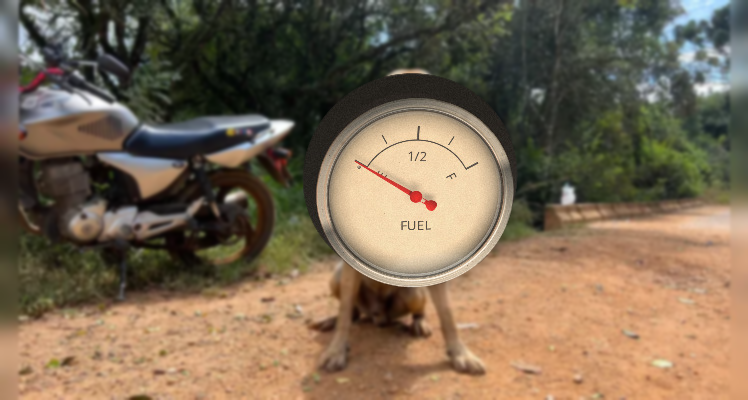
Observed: 0
